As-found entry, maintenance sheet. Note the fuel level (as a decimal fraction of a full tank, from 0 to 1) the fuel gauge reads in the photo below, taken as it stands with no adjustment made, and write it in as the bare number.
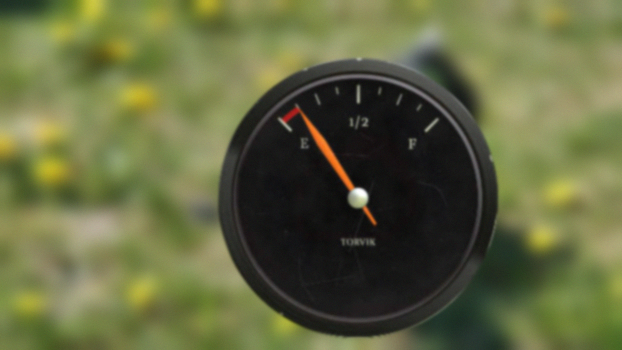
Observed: 0.125
